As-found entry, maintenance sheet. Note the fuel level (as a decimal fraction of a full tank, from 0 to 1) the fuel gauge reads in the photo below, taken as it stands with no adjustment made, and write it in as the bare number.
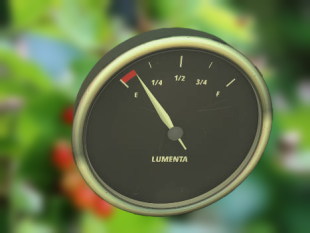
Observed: 0.125
